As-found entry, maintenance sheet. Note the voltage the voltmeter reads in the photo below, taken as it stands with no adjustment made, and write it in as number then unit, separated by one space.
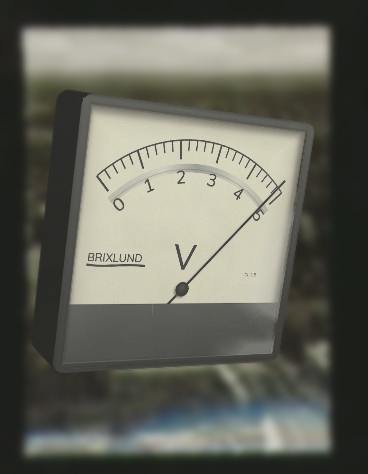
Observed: 4.8 V
